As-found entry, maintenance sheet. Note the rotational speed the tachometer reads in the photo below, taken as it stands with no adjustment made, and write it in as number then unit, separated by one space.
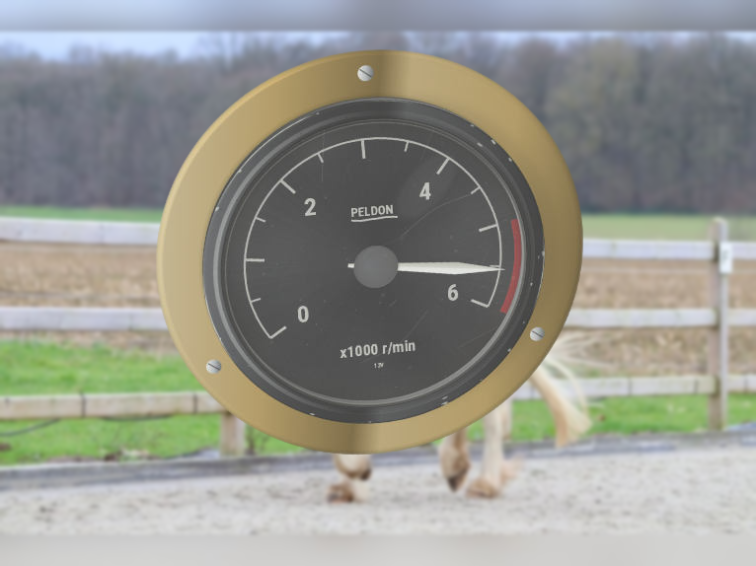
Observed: 5500 rpm
